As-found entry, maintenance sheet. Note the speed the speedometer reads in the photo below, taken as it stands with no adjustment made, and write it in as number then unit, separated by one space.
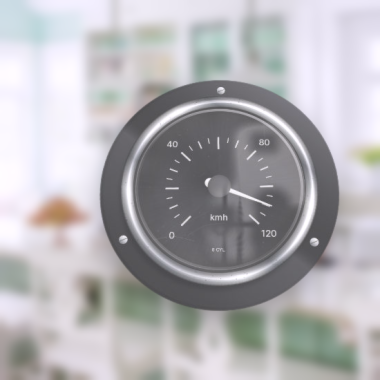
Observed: 110 km/h
